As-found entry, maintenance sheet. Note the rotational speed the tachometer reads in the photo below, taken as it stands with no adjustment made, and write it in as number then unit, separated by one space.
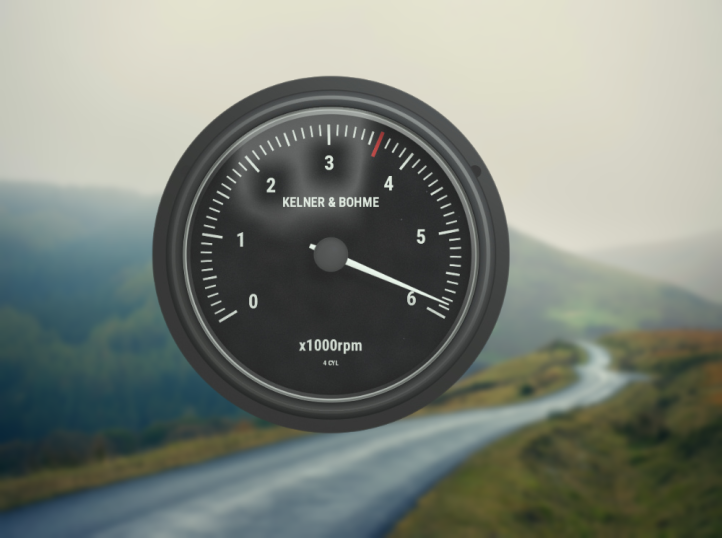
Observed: 5850 rpm
